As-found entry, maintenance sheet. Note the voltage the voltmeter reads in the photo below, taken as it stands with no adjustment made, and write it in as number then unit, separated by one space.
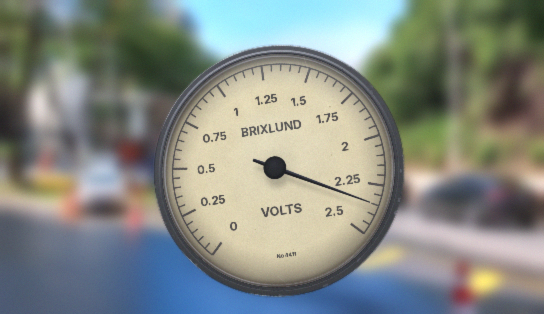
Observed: 2.35 V
